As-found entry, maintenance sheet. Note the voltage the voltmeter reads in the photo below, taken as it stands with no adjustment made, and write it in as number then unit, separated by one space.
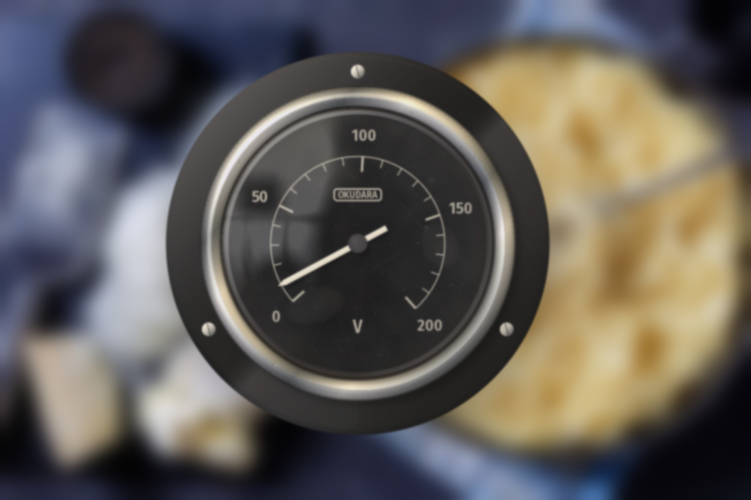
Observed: 10 V
